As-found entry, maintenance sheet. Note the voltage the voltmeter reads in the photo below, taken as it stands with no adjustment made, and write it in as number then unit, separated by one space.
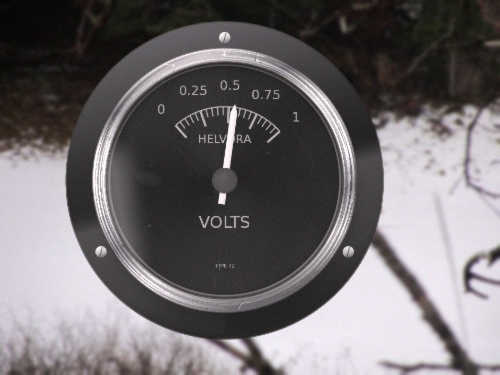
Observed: 0.55 V
